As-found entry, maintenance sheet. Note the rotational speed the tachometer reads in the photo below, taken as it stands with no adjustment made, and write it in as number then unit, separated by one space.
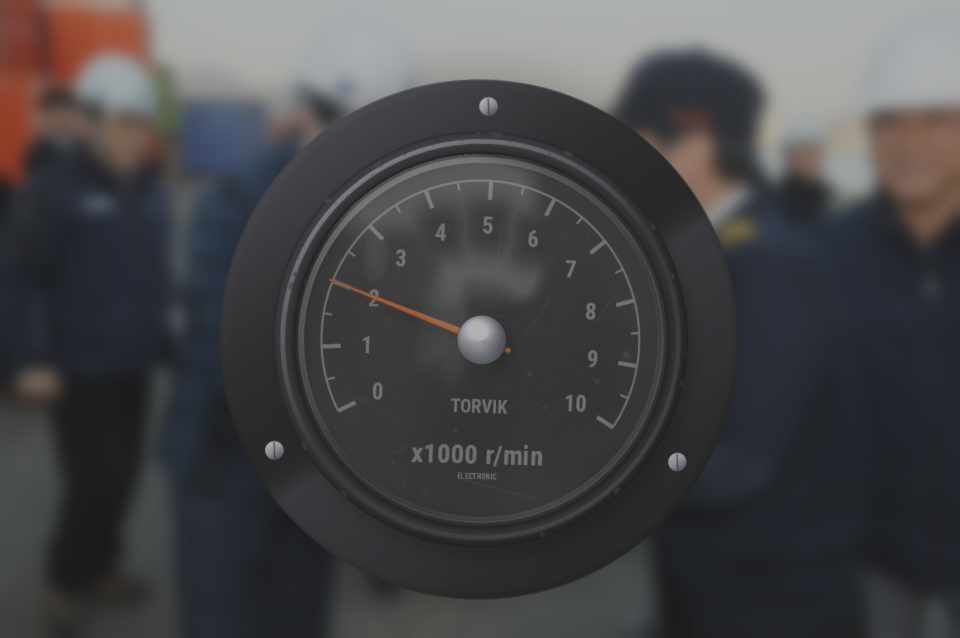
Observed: 2000 rpm
